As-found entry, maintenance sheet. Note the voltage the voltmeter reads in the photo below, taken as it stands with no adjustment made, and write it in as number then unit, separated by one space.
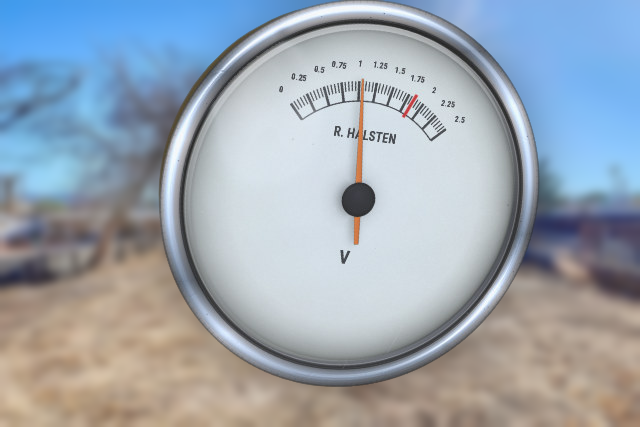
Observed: 1 V
